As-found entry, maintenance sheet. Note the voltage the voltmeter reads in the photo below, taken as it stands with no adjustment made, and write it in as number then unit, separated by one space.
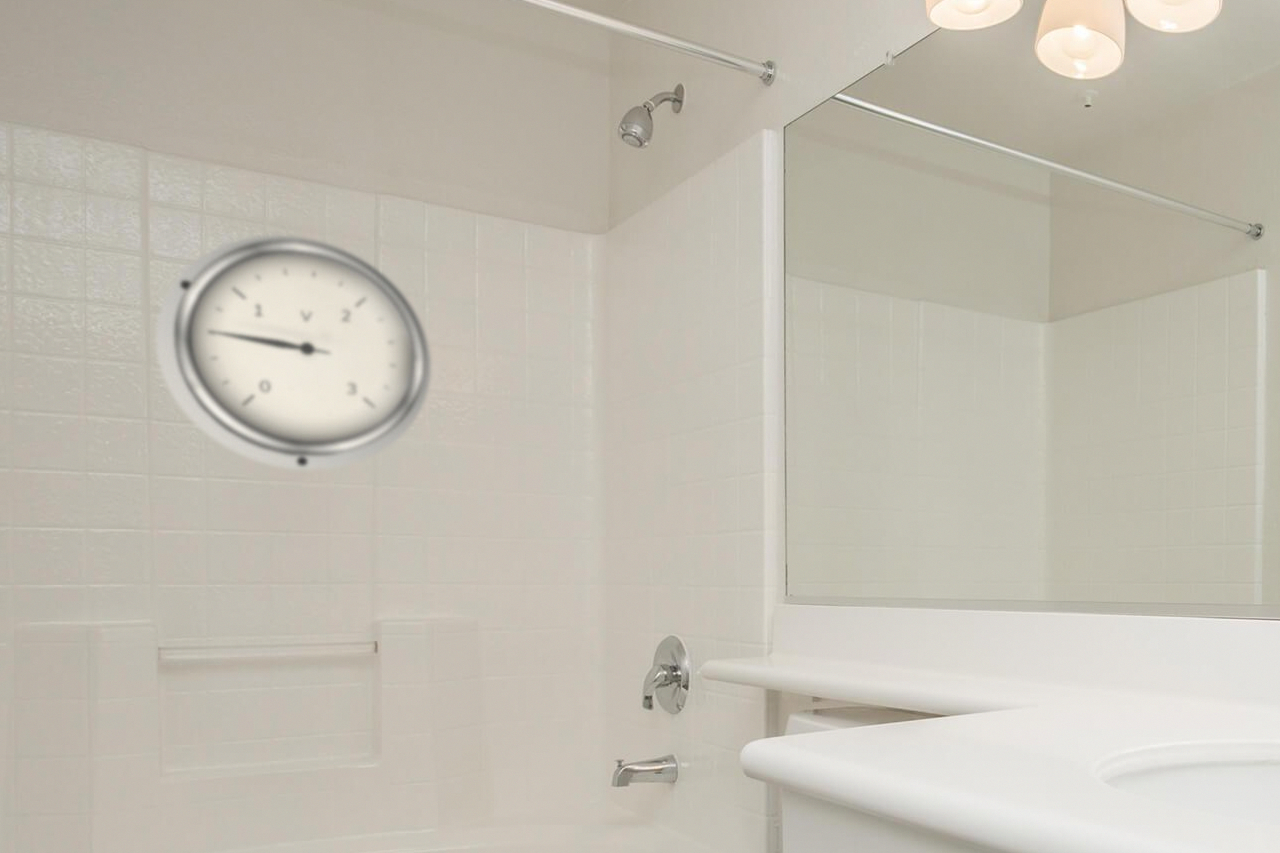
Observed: 0.6 V
